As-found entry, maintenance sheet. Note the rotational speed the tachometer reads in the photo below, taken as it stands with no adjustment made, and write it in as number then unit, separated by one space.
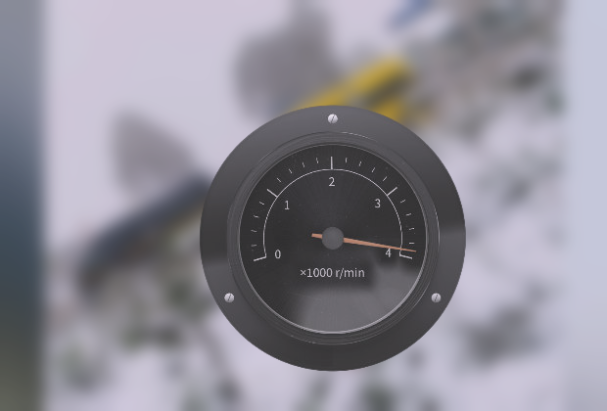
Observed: 3900 rpm
